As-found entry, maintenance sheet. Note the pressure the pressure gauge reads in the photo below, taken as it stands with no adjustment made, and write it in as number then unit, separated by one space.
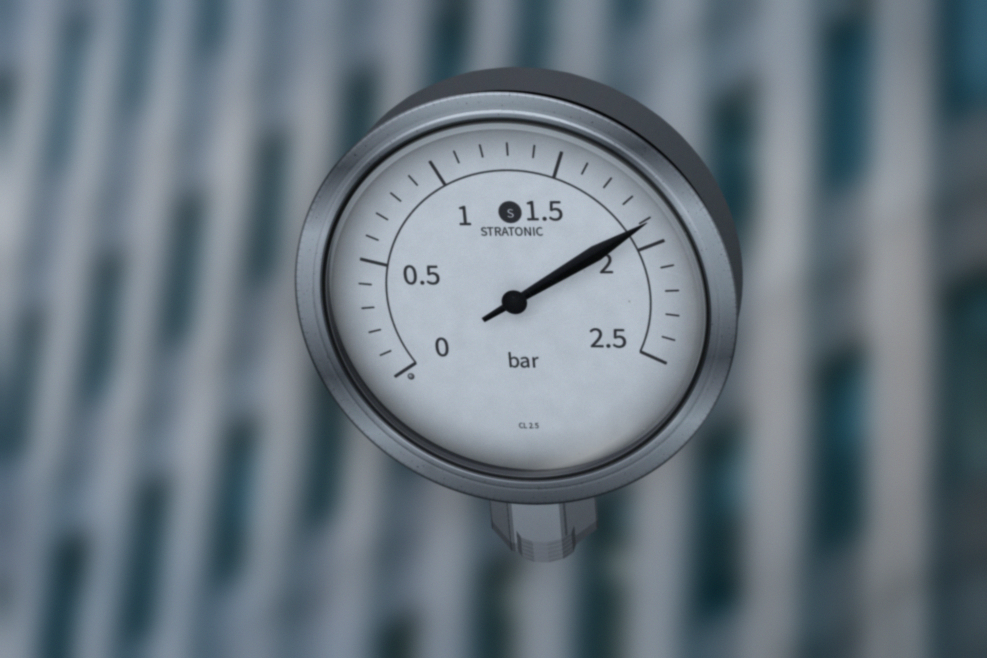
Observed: 1.9 bar
